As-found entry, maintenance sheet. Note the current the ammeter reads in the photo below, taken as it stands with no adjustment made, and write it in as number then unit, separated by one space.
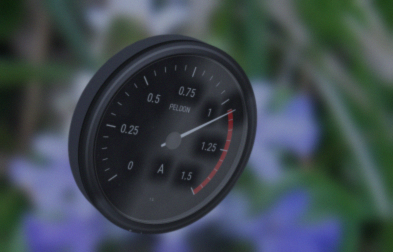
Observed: 1.05 A
